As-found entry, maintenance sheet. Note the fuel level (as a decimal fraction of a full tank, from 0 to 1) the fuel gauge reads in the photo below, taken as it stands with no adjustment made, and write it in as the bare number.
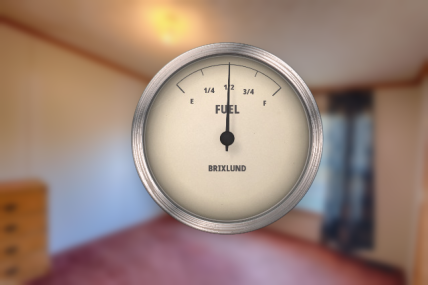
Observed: 0.5
